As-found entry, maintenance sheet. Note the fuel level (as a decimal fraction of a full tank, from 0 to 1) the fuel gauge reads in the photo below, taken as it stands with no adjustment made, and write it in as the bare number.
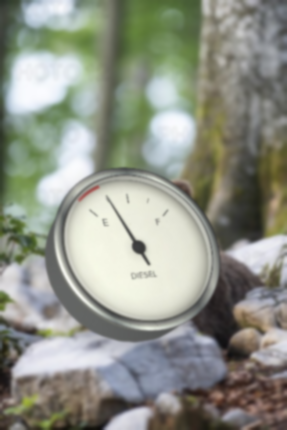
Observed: 0.25
